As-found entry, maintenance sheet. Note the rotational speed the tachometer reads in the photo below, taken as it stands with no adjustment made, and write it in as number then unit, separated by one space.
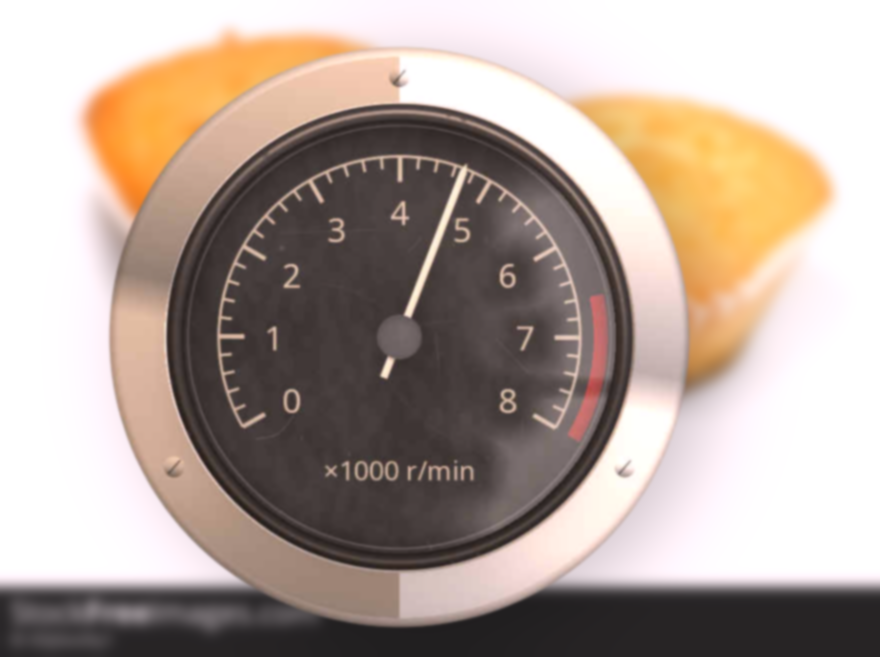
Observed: 4700 rpm
